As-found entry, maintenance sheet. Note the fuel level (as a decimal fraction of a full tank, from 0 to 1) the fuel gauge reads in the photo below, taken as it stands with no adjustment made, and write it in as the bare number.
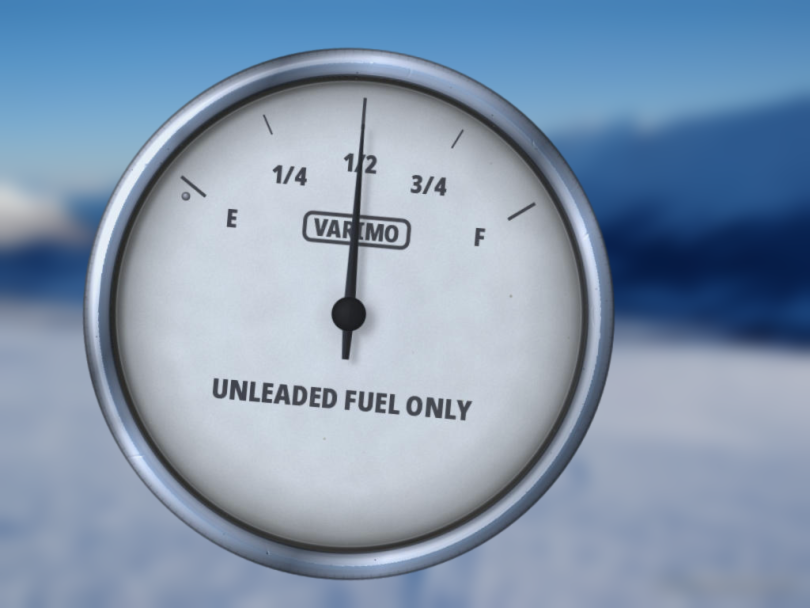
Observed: 0.5
